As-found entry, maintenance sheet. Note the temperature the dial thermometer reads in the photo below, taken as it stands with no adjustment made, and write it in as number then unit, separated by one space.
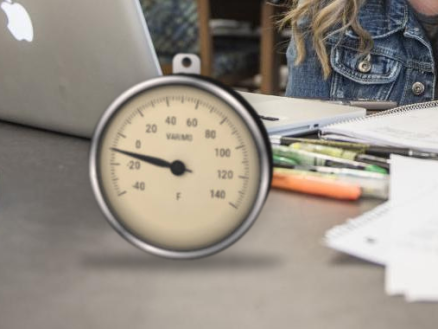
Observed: -10 °F
